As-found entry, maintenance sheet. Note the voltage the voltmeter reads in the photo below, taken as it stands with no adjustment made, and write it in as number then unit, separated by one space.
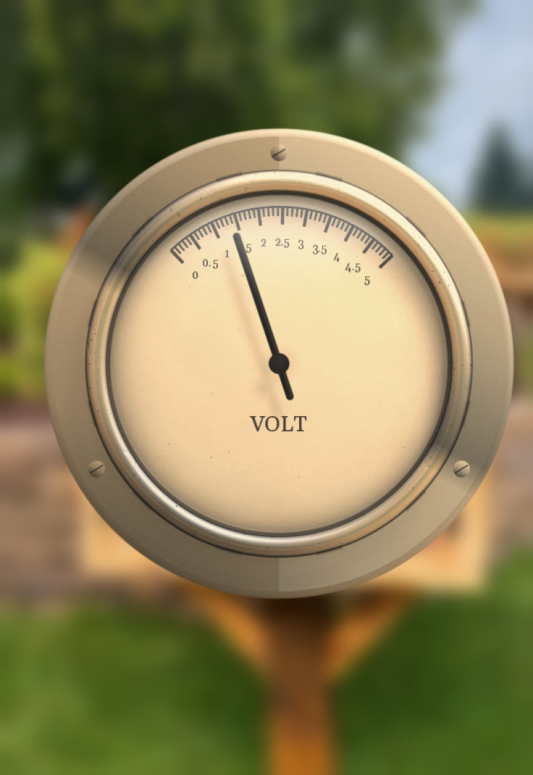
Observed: 1.4 V
